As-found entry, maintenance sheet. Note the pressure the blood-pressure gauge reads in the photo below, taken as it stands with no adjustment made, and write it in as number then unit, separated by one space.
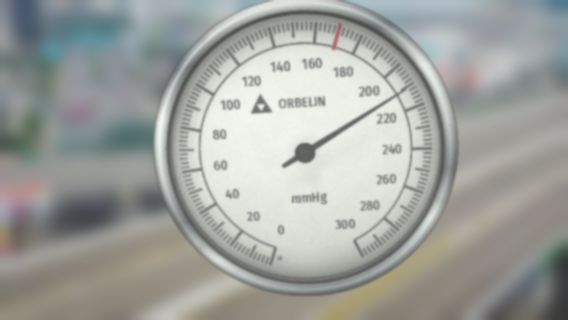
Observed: 210 mmHg
